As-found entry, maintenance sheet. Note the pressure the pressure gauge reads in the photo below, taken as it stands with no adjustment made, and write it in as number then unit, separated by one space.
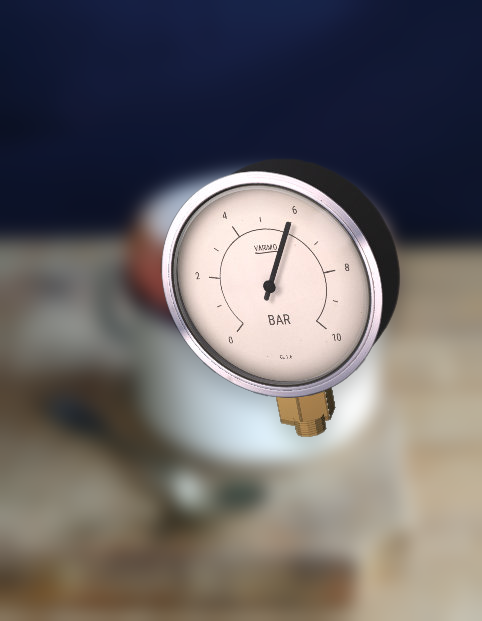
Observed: 6 bar
